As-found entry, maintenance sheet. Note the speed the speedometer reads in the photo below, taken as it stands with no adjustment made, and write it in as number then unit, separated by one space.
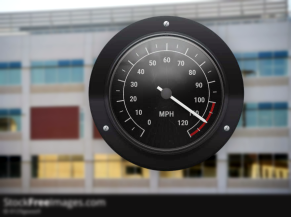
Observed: 110 mph
